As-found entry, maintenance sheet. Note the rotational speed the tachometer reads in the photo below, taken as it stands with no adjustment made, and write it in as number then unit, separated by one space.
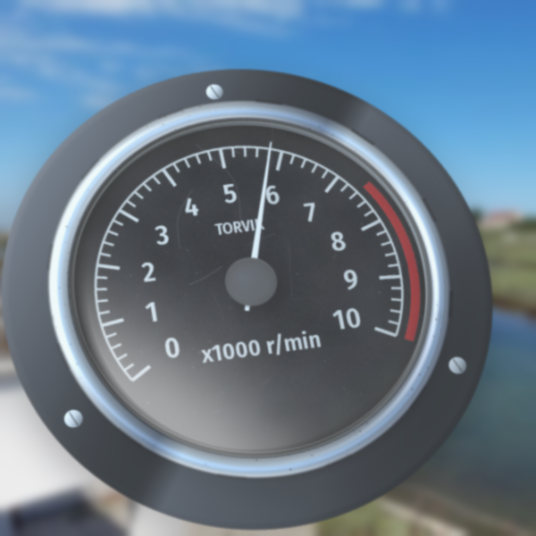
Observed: 5800 rpm
